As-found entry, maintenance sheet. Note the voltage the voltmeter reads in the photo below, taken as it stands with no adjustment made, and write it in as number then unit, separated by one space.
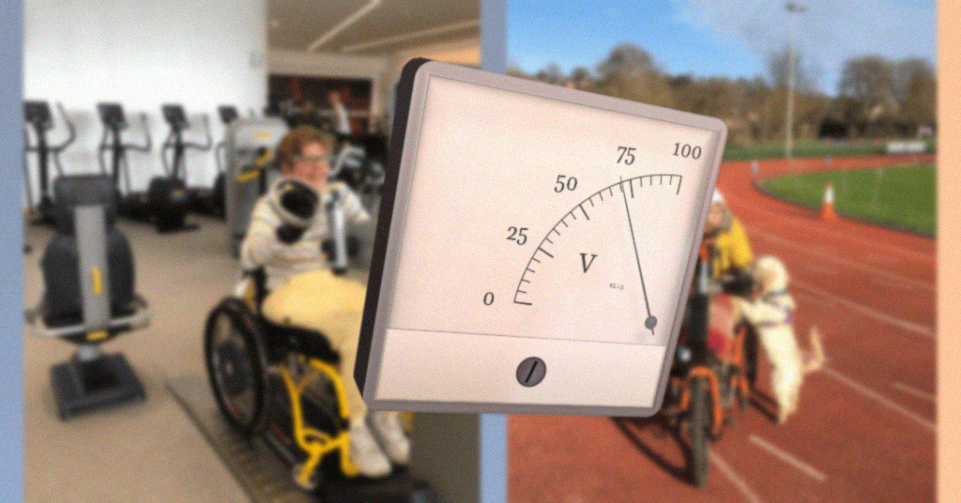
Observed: 70 V
